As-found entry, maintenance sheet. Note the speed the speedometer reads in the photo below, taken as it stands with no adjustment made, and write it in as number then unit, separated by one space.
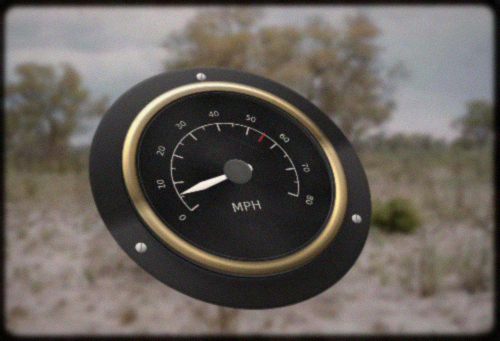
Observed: 5 mph
